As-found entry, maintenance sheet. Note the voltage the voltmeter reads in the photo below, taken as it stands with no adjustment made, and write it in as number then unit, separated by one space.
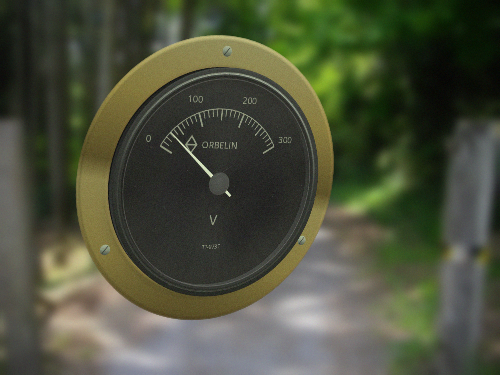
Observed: 30 V
